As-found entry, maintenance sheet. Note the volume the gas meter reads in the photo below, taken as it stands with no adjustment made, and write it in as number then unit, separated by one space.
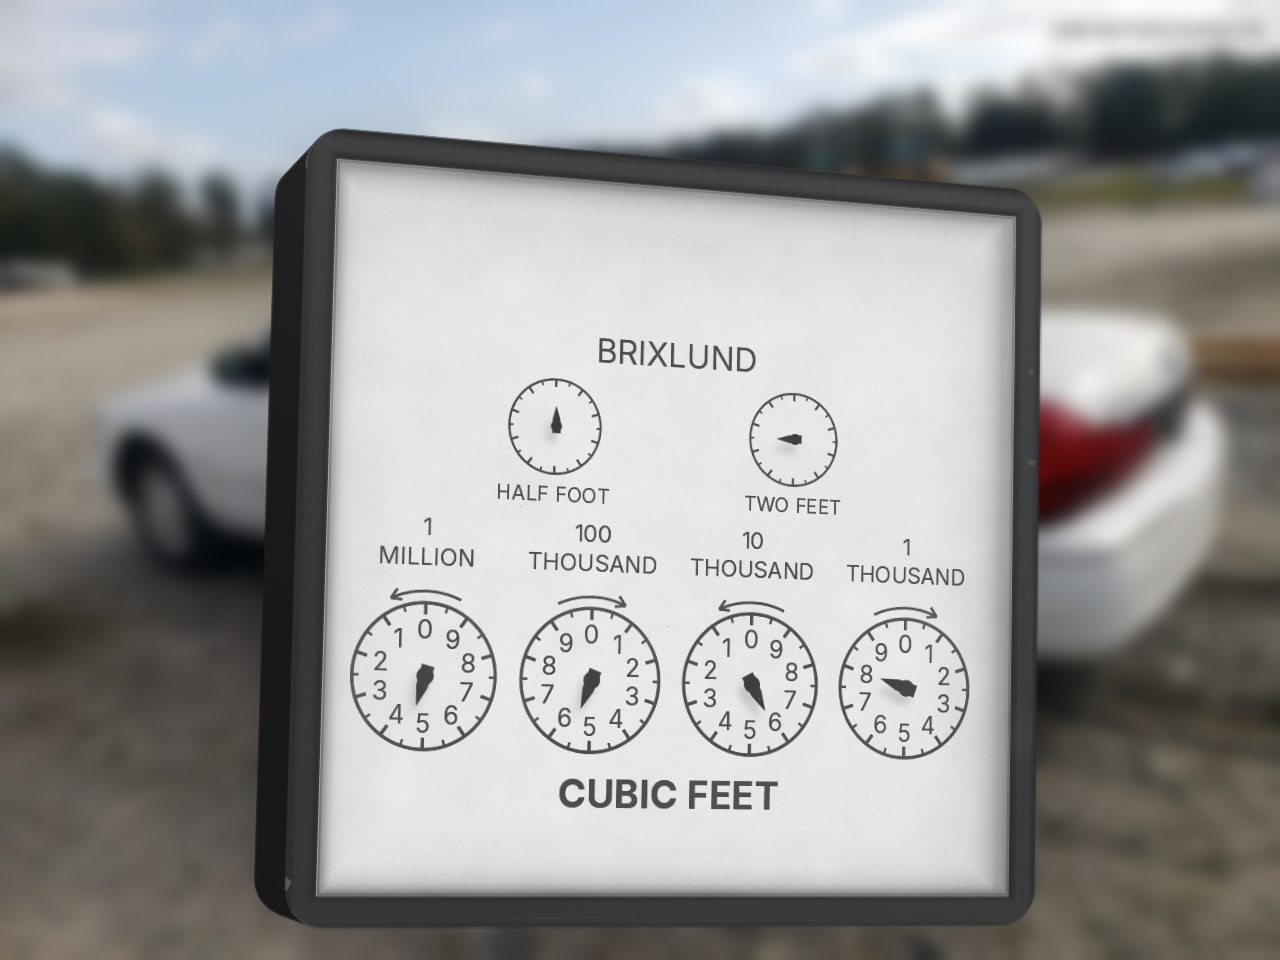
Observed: 455800 ft³
